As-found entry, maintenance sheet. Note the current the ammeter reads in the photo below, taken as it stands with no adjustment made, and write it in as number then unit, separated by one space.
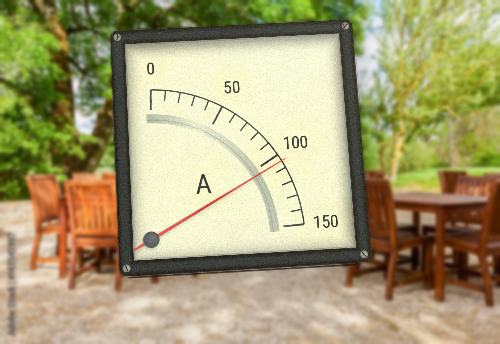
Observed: 105 A
